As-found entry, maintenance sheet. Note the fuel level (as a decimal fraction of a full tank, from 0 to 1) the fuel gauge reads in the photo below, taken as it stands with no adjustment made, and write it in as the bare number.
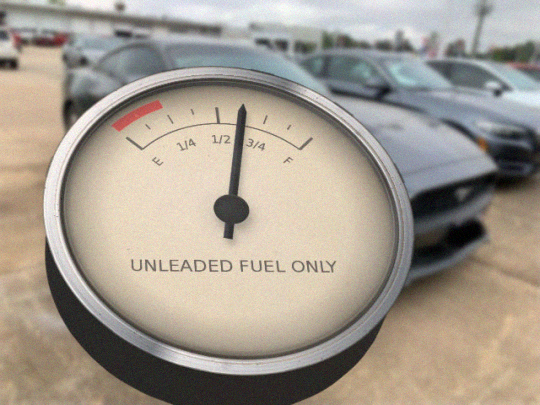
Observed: 0.625
